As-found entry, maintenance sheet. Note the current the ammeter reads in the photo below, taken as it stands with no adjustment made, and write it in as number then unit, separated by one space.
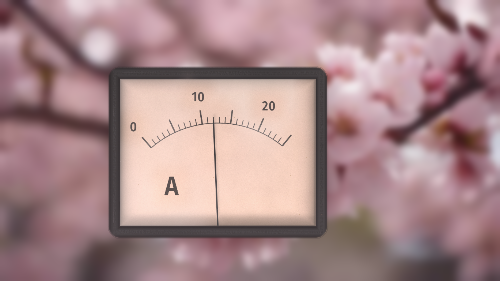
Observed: 12 A
